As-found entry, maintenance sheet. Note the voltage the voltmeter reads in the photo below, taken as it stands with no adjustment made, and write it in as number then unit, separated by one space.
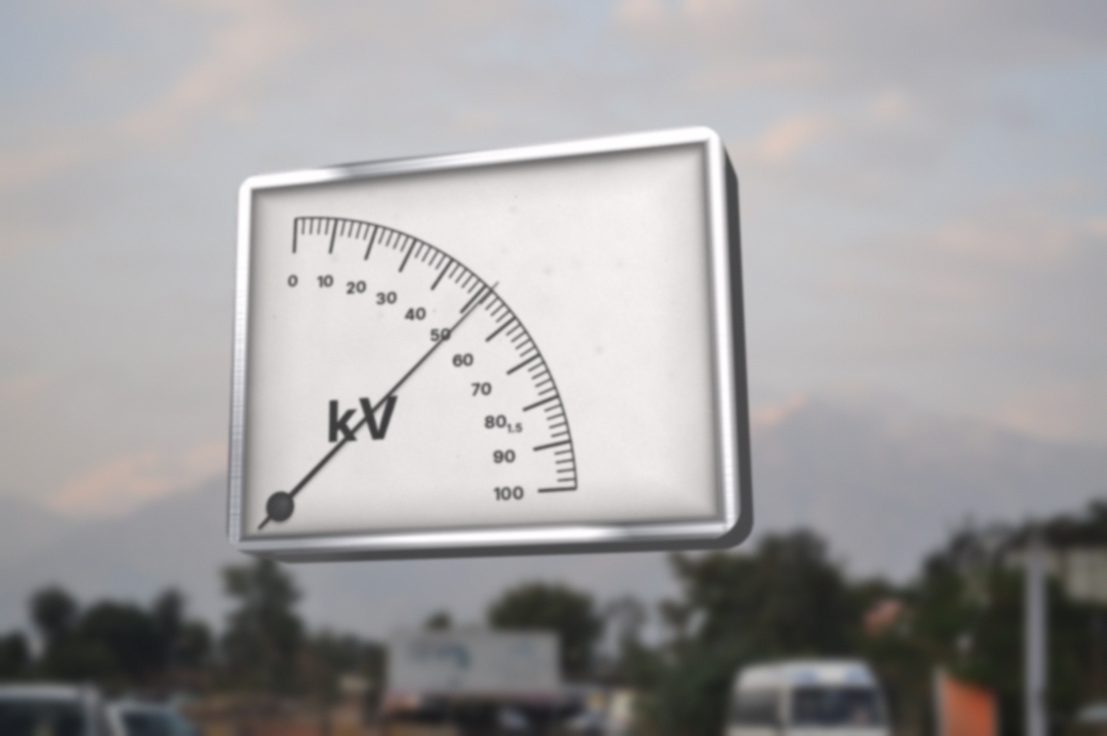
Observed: 52 kV
